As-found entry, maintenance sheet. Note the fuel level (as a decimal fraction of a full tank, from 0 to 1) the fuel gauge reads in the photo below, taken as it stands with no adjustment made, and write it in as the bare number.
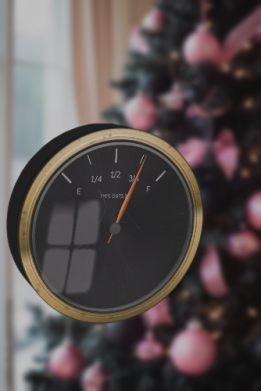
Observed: 0.75
